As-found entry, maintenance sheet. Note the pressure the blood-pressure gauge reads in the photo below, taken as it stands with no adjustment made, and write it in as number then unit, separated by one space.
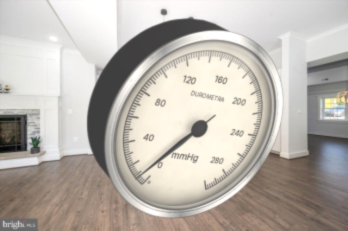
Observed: 10 mmHg
